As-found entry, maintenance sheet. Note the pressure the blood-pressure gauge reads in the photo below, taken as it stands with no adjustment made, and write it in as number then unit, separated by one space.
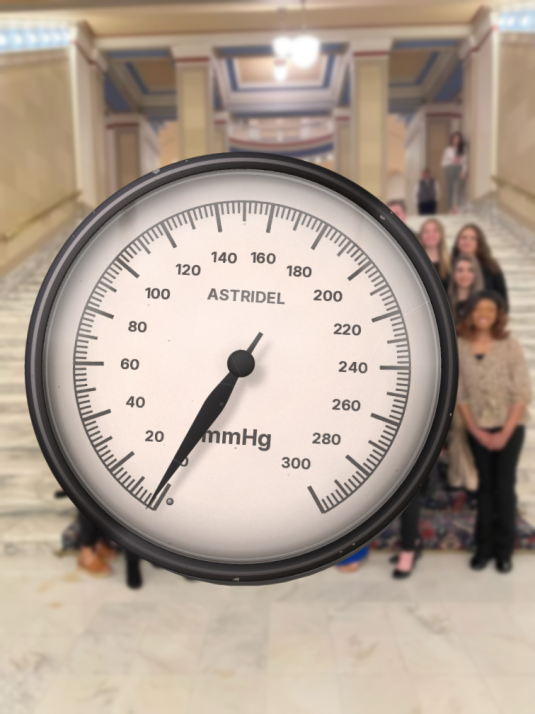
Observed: 2 mmHg
